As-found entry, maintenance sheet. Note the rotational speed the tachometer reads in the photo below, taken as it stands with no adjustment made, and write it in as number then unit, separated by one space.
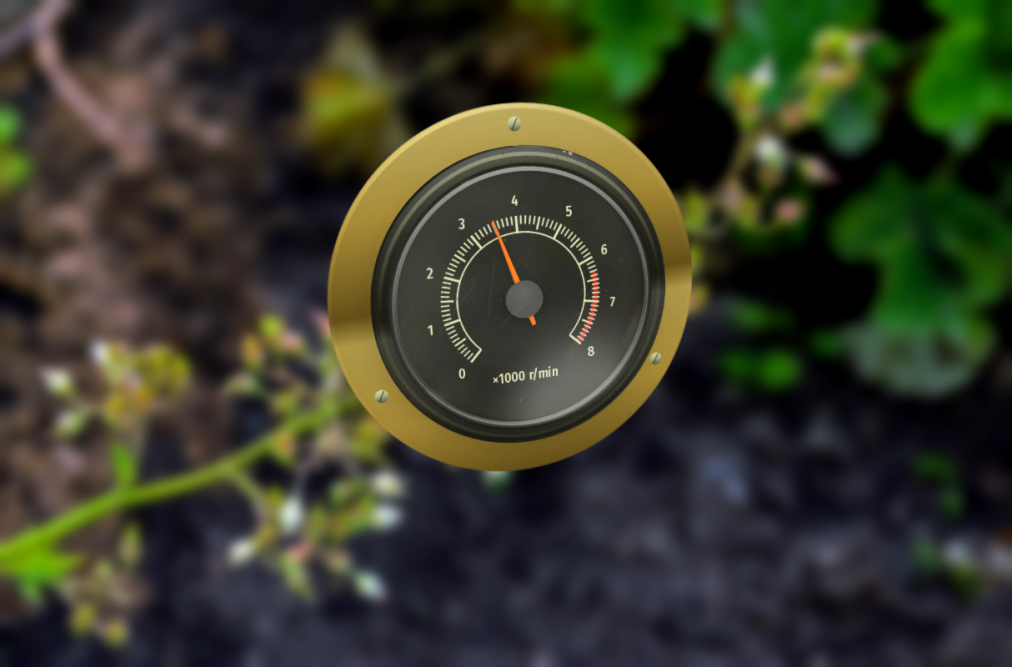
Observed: 3500 rpm
